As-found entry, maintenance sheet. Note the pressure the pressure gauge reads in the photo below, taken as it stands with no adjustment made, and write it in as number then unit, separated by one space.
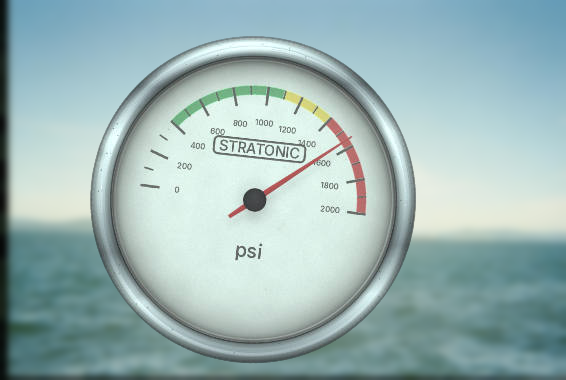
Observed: 1550 psi
